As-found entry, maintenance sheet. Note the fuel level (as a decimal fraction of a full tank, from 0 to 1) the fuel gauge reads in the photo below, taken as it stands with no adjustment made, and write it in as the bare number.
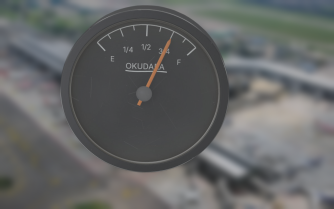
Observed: 0.75
